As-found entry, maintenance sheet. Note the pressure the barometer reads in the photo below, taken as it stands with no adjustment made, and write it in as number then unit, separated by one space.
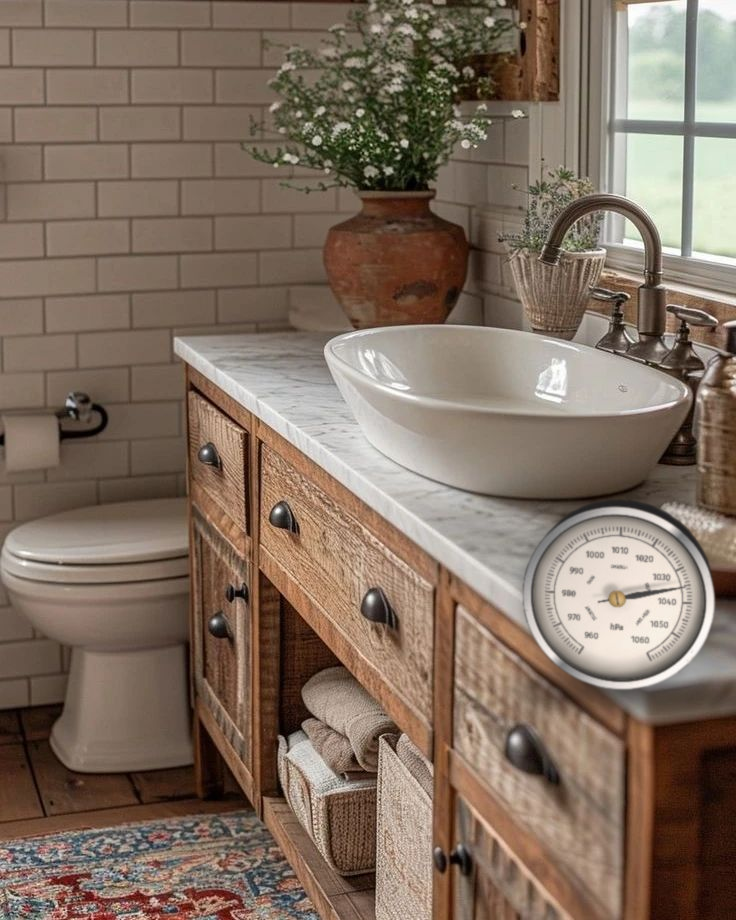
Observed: 1035 hPa
